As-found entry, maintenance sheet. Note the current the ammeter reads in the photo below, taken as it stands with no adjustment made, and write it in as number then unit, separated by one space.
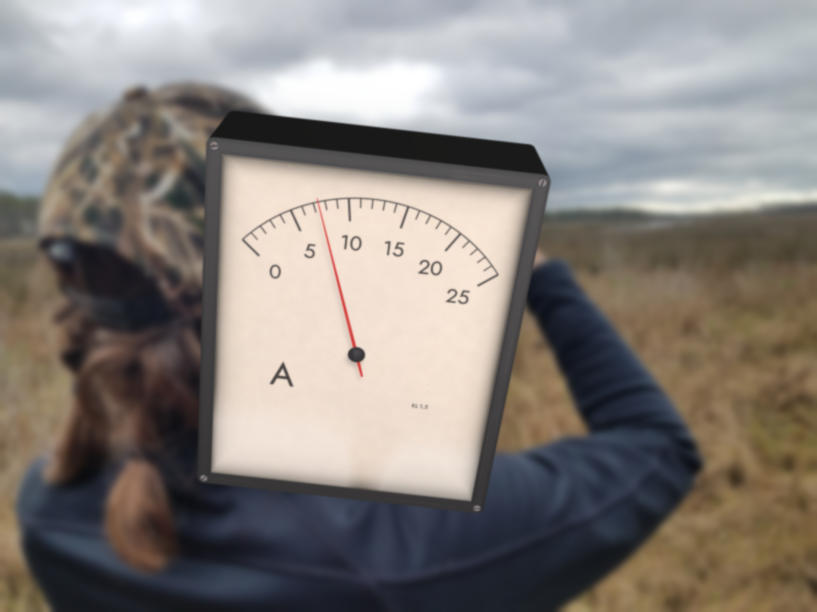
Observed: 7.5 A
